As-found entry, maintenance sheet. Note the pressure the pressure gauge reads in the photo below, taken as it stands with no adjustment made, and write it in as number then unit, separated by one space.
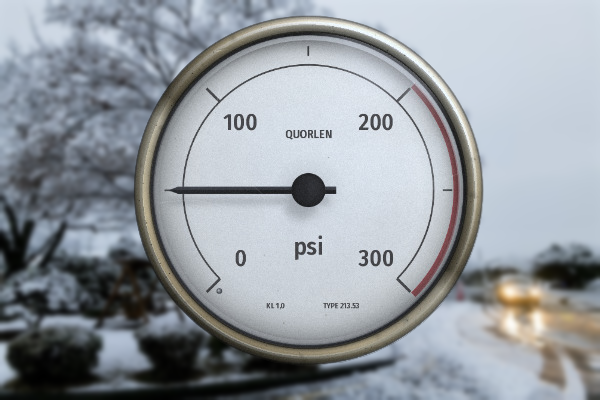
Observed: 50 psi
